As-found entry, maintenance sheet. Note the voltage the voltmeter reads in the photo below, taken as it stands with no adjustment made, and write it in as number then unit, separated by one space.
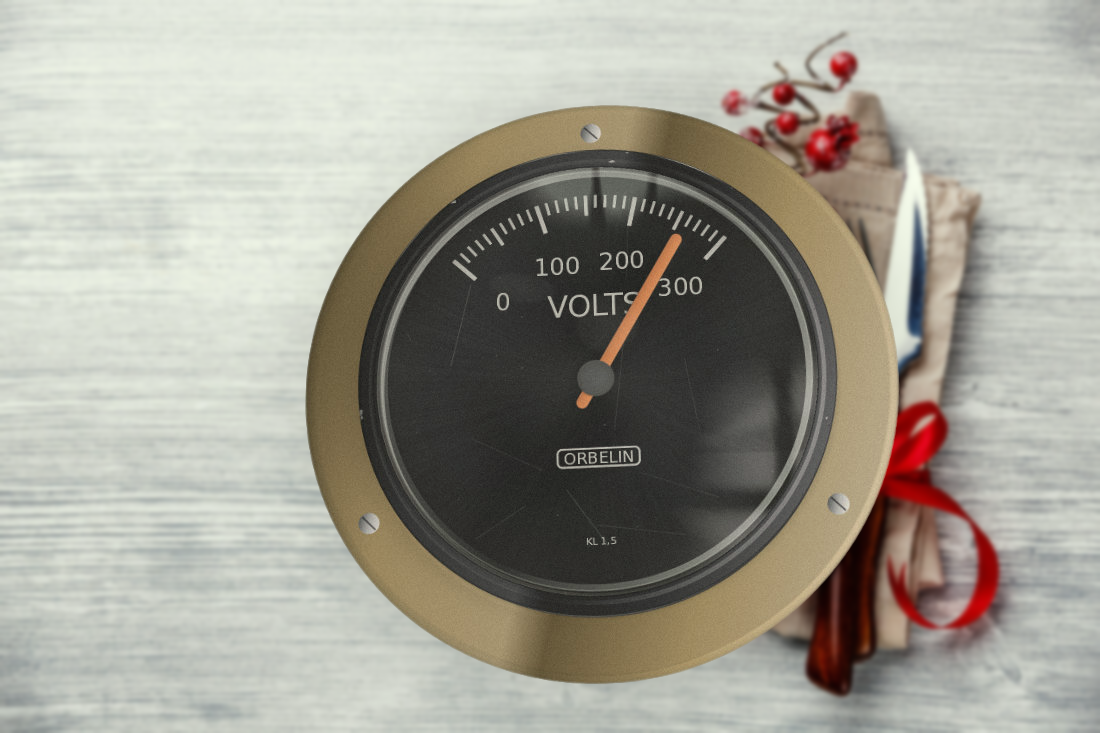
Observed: 260 V
